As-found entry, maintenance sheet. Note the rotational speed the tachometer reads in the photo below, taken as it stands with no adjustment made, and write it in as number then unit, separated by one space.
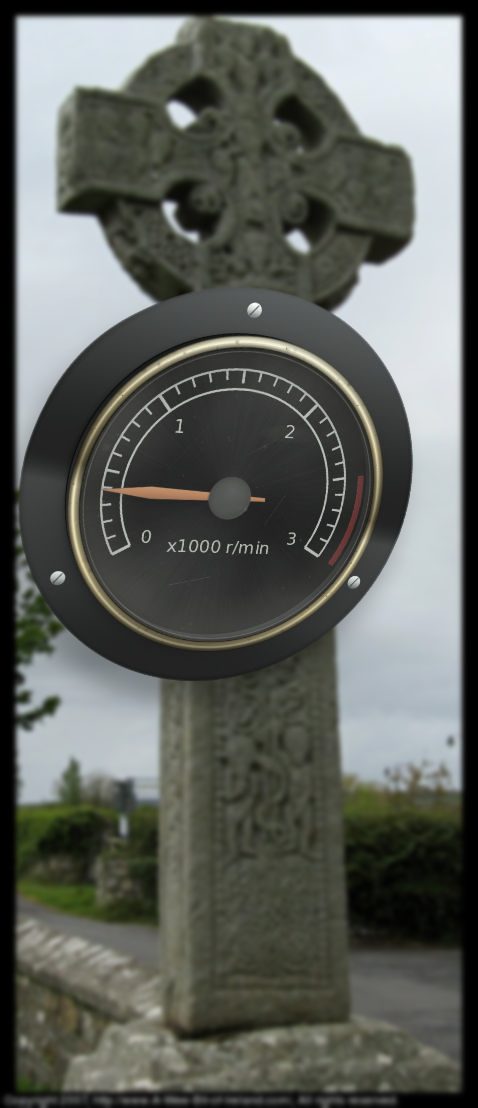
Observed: 400 rpm
